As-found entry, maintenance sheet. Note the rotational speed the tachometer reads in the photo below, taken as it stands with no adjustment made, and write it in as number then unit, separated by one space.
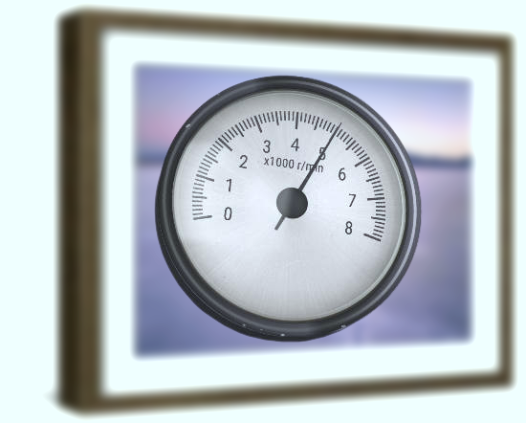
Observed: 5000 rpm
